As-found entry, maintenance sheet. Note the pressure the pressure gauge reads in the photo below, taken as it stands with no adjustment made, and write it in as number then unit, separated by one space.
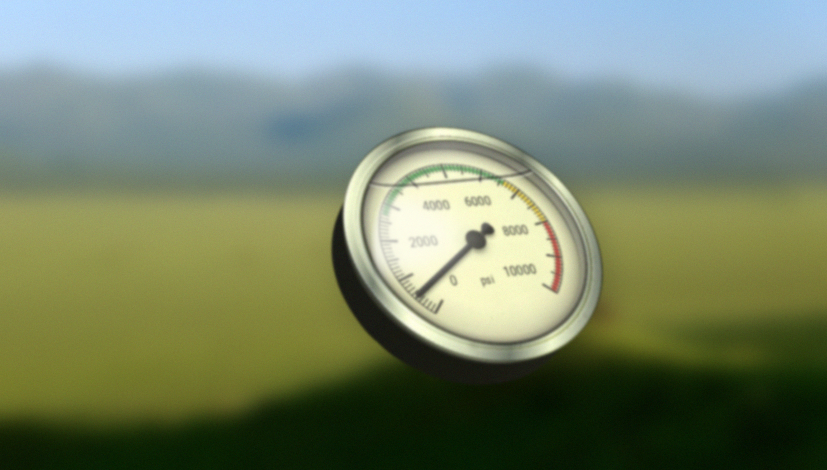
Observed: 500 psi
